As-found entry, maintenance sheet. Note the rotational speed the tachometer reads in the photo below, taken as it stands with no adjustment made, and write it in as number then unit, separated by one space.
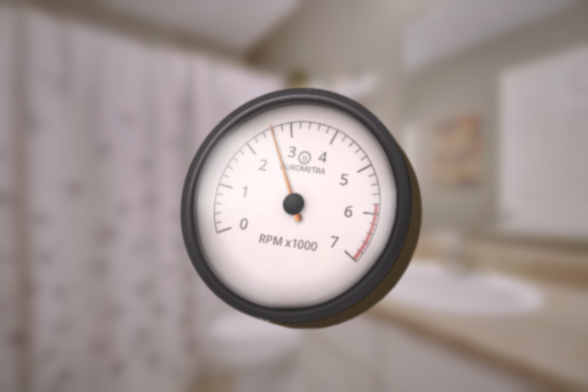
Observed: 2600 rpm
